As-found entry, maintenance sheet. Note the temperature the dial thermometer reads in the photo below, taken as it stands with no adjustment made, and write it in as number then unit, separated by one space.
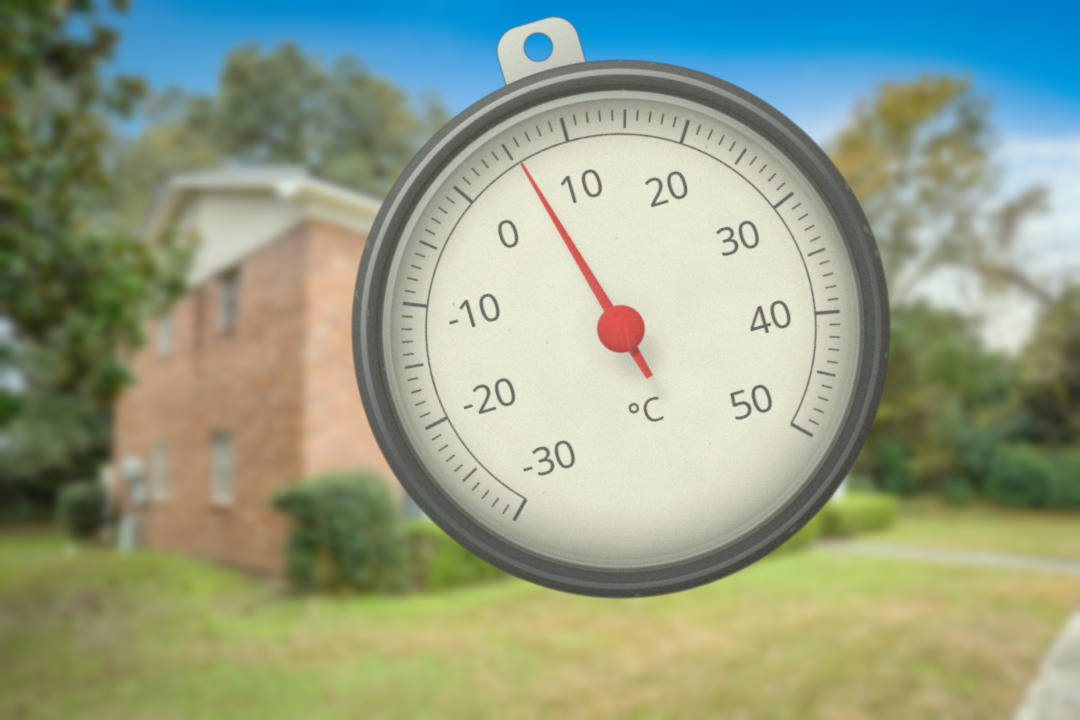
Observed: 5.5 °C
